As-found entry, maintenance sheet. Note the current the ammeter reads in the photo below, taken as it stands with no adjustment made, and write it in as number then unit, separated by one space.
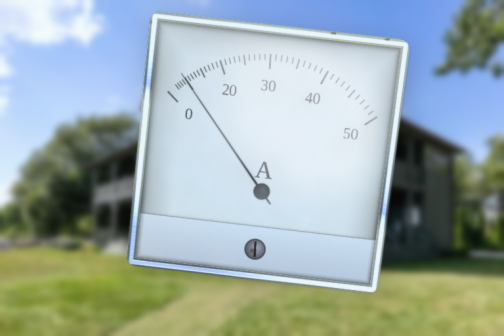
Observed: 10 A
